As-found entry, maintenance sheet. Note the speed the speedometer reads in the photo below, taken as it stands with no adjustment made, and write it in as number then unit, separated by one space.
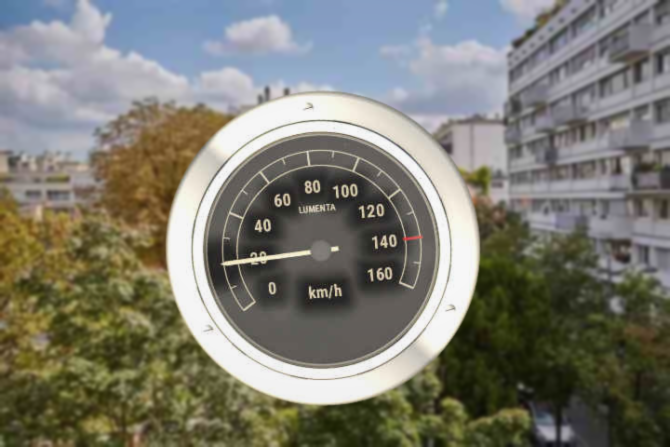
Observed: 20 km/h
